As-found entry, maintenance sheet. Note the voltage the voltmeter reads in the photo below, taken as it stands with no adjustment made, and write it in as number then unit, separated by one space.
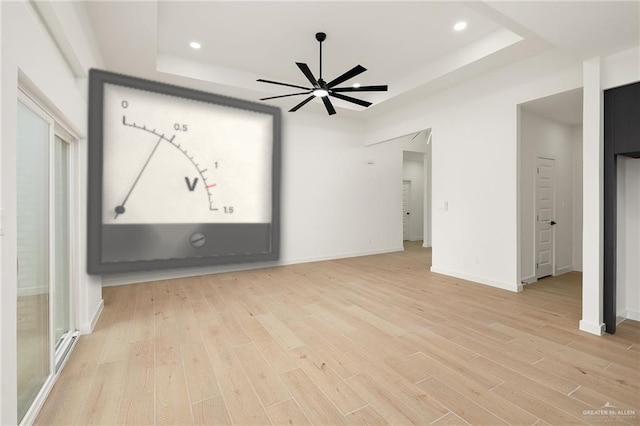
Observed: 0.4 V
